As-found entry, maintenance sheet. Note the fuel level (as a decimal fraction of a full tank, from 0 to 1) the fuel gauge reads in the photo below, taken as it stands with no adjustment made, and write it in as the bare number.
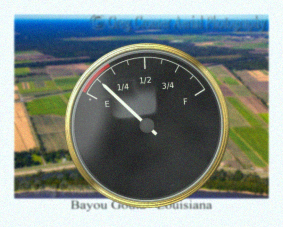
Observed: 0.125
